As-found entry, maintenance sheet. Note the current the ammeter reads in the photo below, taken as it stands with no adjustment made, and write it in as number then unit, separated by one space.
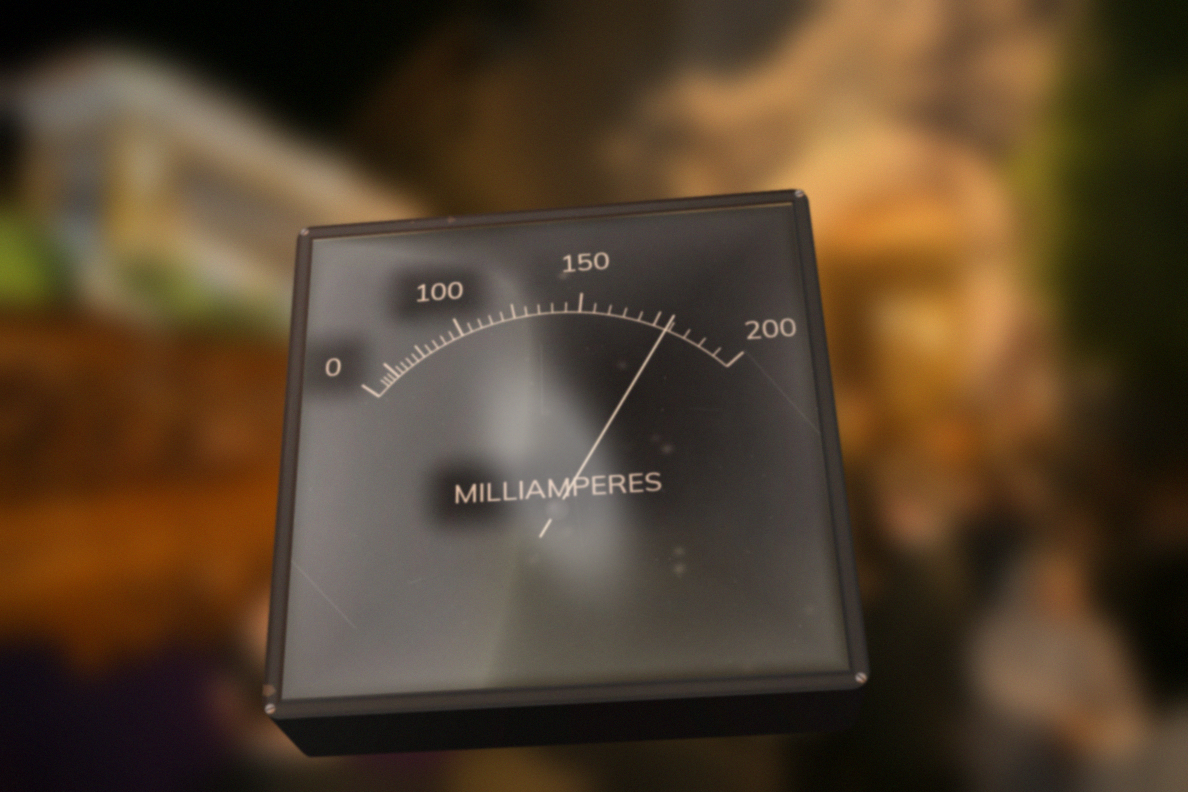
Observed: 180 mA
